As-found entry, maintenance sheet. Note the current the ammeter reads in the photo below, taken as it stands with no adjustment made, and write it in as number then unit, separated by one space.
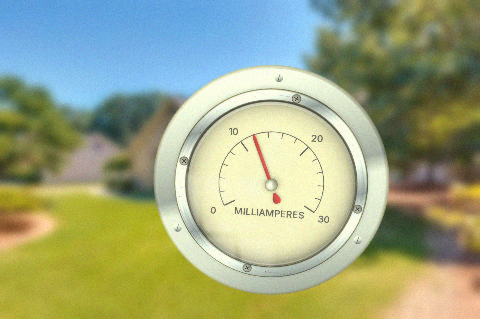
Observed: 12 mA
